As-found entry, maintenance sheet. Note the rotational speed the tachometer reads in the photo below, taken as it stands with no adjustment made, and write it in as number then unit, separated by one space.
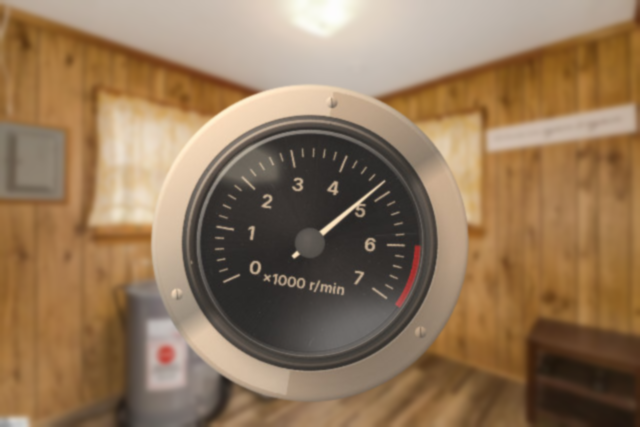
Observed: 4800 rpm
